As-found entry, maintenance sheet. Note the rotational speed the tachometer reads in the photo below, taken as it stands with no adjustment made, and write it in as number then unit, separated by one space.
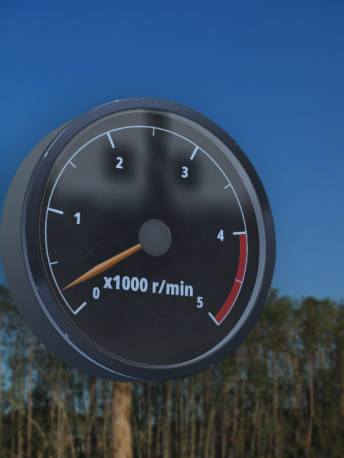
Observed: 250 rpm
